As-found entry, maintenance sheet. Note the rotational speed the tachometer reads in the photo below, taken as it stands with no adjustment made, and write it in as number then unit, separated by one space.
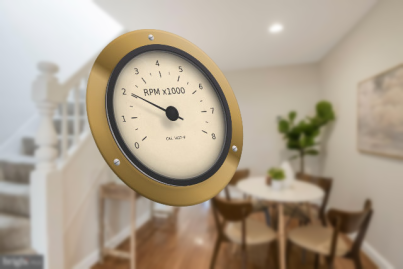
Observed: 2000 rpm
